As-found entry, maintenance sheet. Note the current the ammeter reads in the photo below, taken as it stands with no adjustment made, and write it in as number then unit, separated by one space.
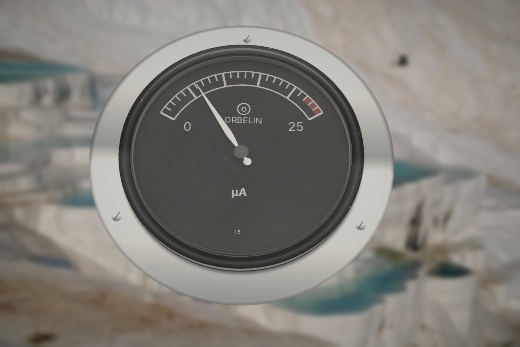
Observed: 6 µA
